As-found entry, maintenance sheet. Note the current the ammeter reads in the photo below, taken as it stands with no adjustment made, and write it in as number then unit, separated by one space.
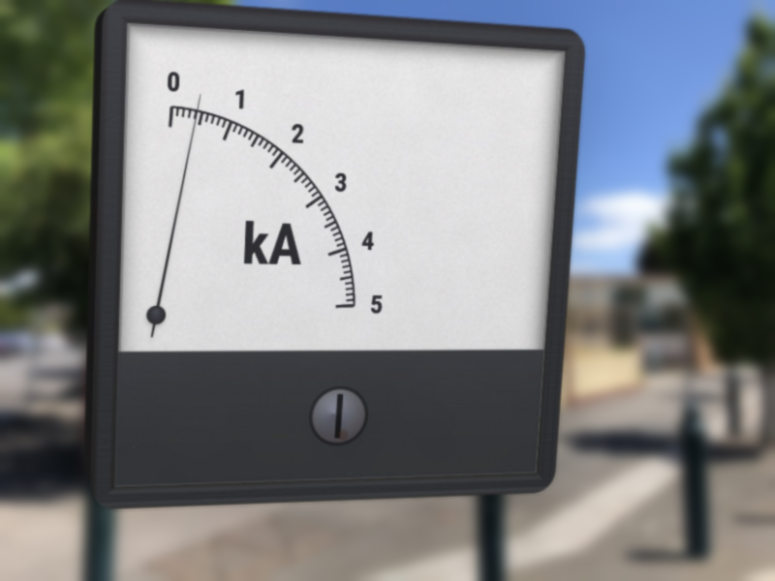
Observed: 0.4 kA
